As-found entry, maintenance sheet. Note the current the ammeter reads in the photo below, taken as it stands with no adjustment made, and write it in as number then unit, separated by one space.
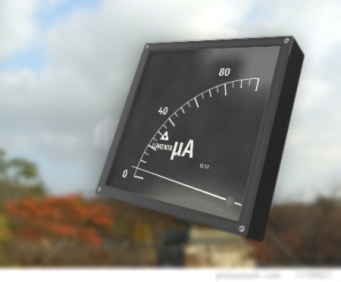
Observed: 5 µA
